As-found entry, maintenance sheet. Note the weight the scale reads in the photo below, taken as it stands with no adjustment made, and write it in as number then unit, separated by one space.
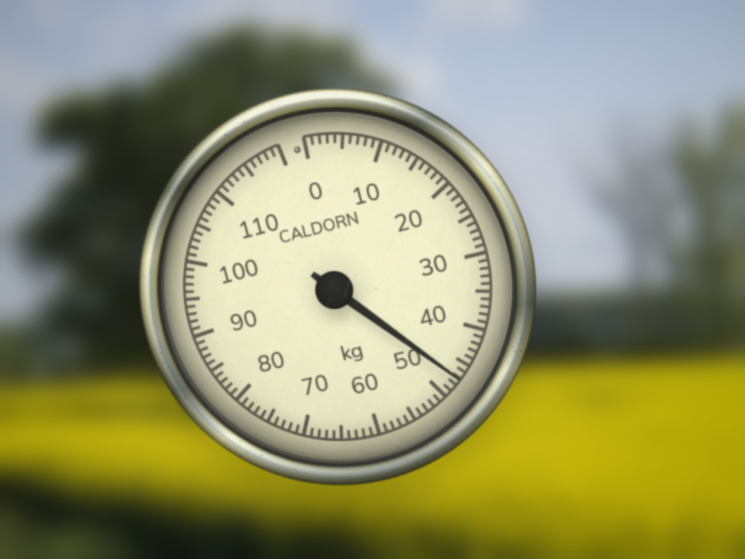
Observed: 47 kg
